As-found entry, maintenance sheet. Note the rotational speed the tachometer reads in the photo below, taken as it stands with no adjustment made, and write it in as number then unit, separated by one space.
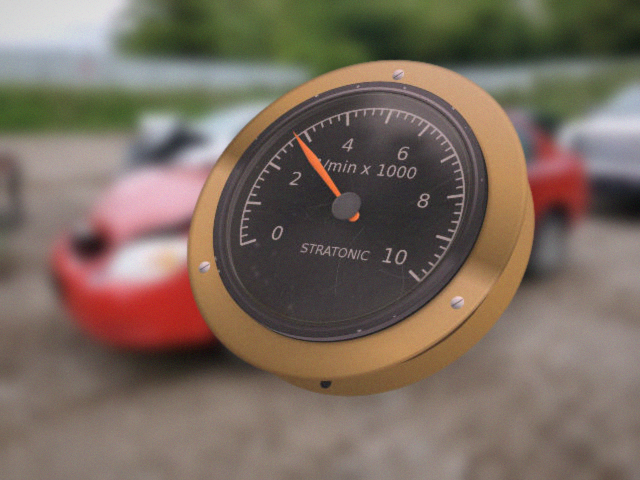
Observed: 2800 rpm
